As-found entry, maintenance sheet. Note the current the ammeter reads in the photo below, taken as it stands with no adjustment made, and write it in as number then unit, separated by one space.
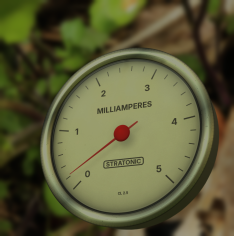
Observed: 0.2 mA
